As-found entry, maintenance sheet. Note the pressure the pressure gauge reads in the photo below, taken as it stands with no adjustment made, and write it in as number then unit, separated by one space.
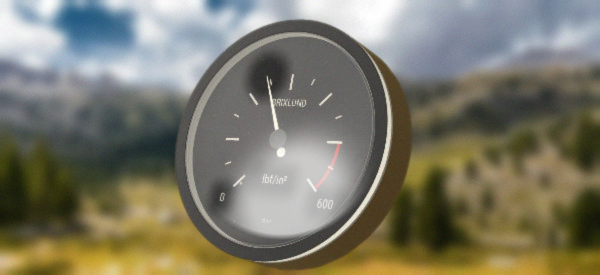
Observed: 250 psi
